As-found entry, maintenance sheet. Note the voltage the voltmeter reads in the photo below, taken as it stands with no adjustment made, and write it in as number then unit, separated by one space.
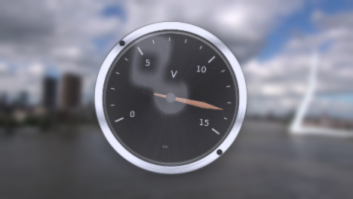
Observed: 13.5 V
